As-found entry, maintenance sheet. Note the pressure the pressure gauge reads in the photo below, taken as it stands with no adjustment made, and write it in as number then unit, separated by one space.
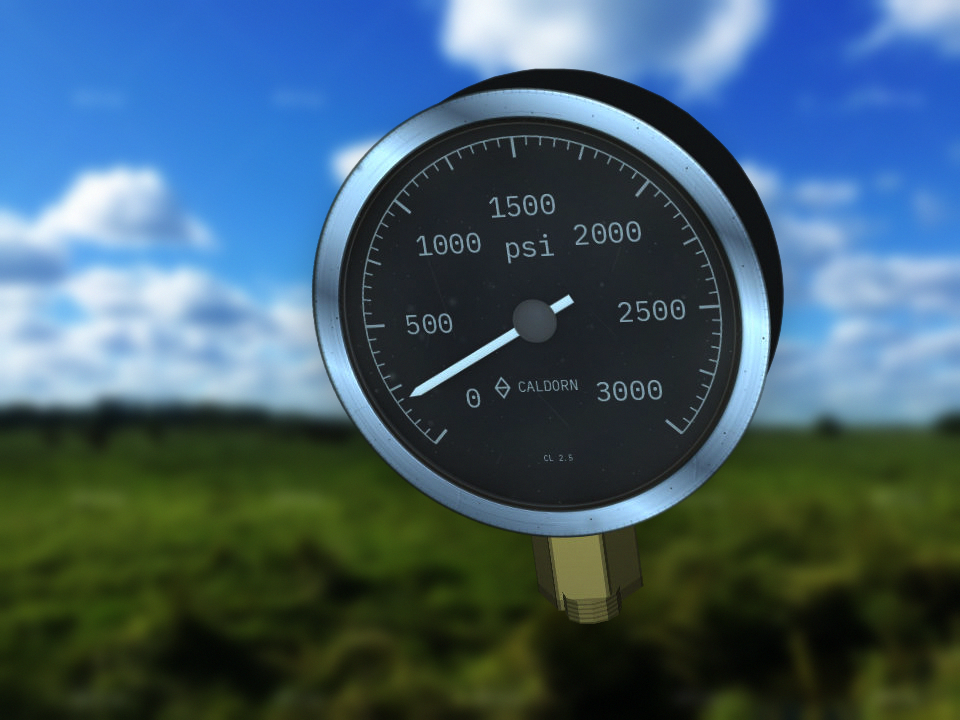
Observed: 200 psi
